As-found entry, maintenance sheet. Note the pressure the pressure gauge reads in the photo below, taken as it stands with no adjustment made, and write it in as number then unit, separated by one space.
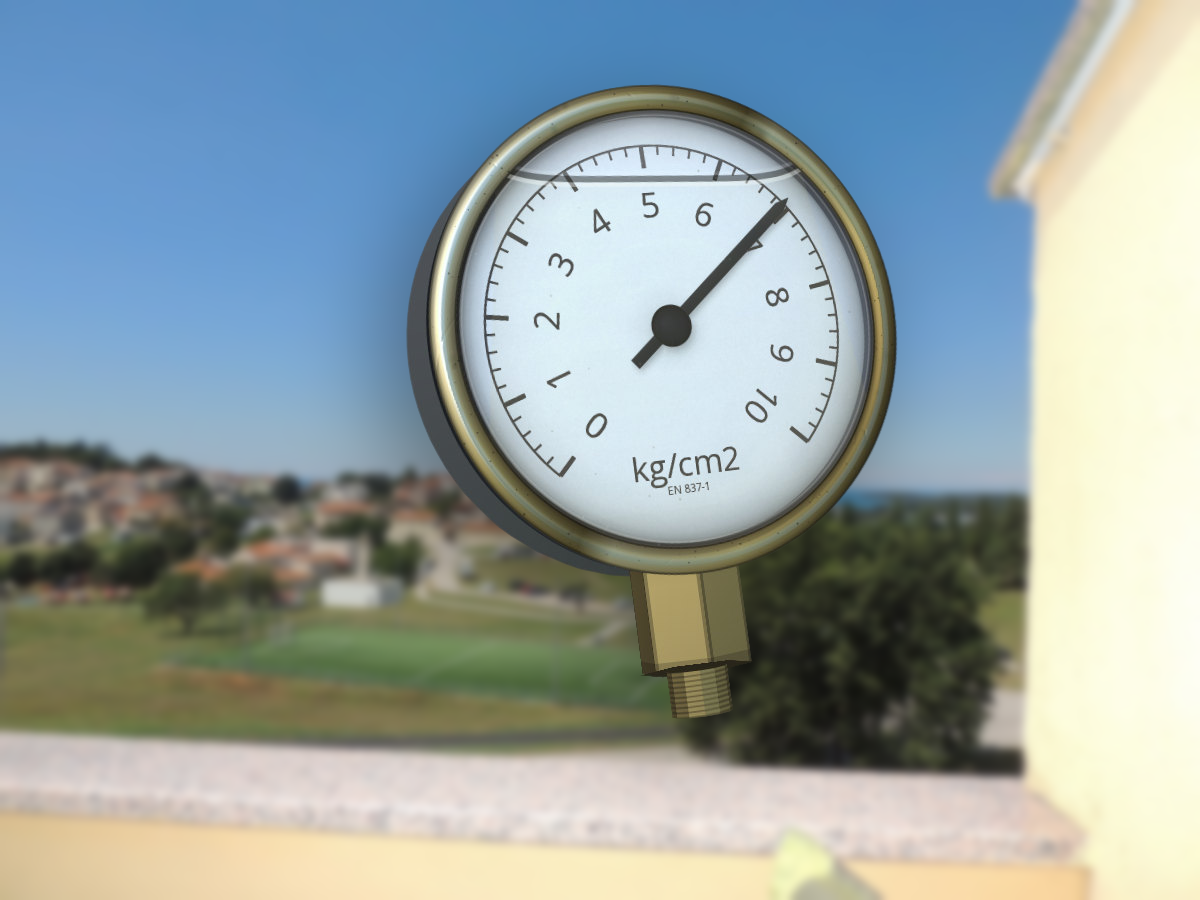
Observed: 6.9 kg/cm²
